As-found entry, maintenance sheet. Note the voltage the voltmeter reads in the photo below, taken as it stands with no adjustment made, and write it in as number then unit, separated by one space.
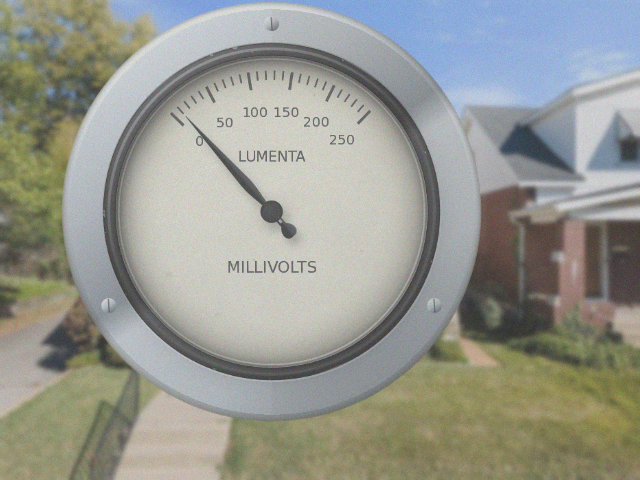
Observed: 10 mV
